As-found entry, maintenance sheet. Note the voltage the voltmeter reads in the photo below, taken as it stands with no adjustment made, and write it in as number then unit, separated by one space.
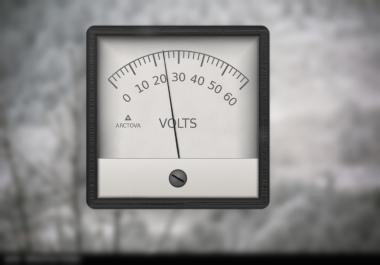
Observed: 24 V
